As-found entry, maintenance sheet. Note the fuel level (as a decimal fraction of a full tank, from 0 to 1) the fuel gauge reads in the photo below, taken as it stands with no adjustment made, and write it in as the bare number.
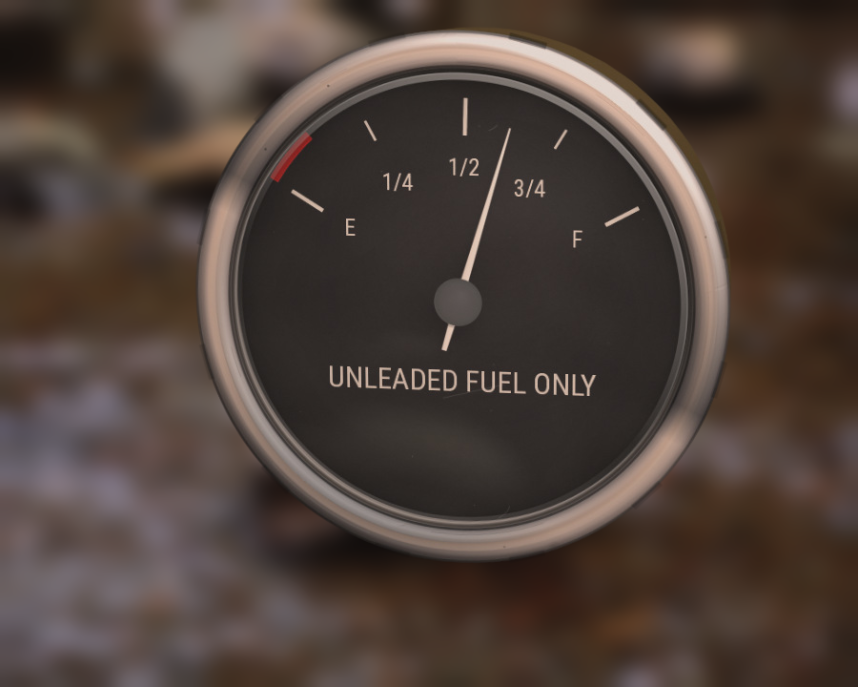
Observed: 0.625
